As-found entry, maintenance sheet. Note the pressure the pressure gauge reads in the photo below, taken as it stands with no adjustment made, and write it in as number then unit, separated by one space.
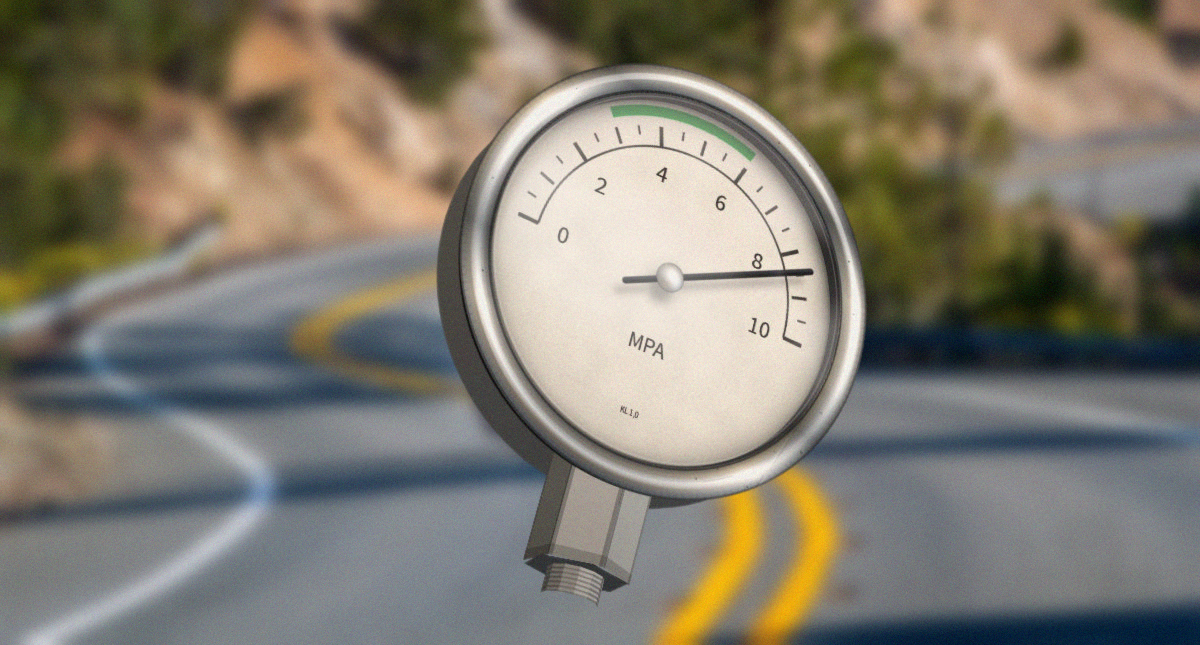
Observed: 8.5 MPa
